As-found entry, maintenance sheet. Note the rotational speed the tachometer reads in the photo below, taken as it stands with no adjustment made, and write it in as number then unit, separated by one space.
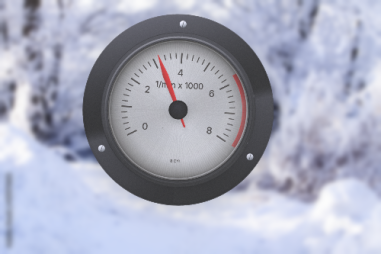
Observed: 3200 rpm
